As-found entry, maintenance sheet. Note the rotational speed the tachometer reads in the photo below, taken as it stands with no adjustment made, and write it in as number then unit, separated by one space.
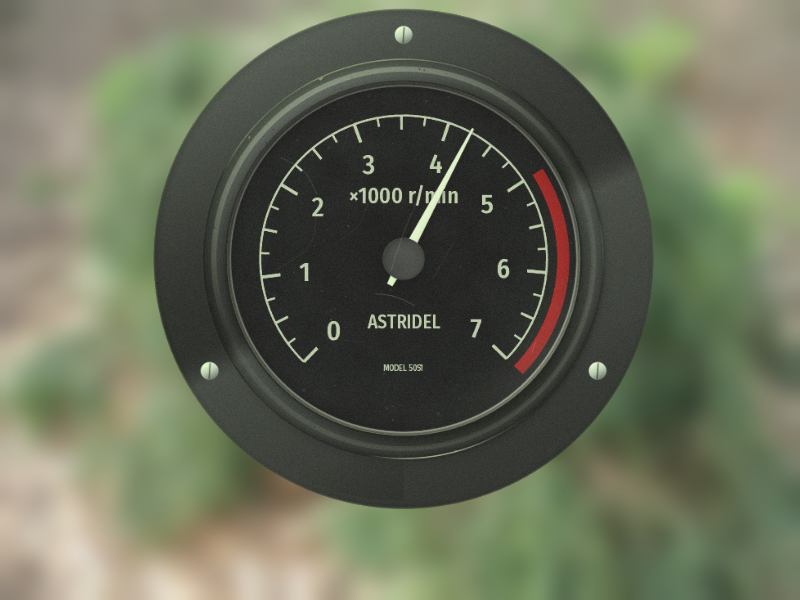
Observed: 4250 rpm
